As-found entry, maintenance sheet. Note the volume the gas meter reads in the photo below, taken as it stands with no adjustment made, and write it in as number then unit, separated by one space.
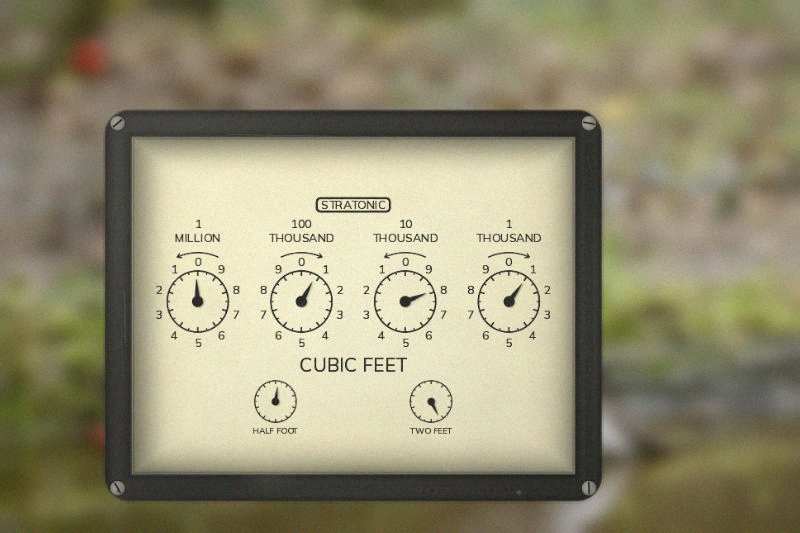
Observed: 8100 ft³
